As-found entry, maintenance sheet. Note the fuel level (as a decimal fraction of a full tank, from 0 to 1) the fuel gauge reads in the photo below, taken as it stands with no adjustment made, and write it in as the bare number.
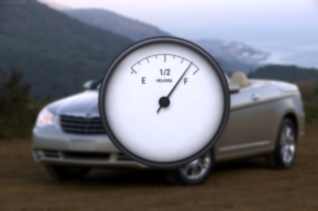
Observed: 0.875
